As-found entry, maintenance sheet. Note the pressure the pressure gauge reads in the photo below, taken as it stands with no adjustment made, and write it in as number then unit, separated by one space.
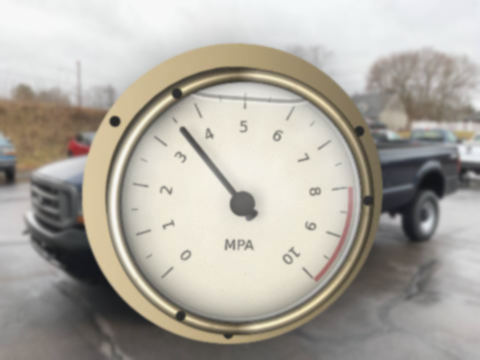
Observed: 3.5 MPa
